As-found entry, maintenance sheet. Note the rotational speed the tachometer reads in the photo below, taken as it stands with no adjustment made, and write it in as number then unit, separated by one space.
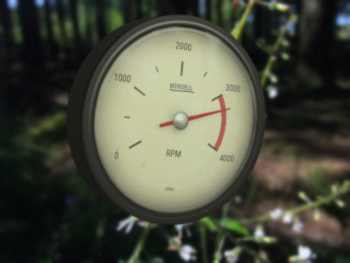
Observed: 3250 rpm
